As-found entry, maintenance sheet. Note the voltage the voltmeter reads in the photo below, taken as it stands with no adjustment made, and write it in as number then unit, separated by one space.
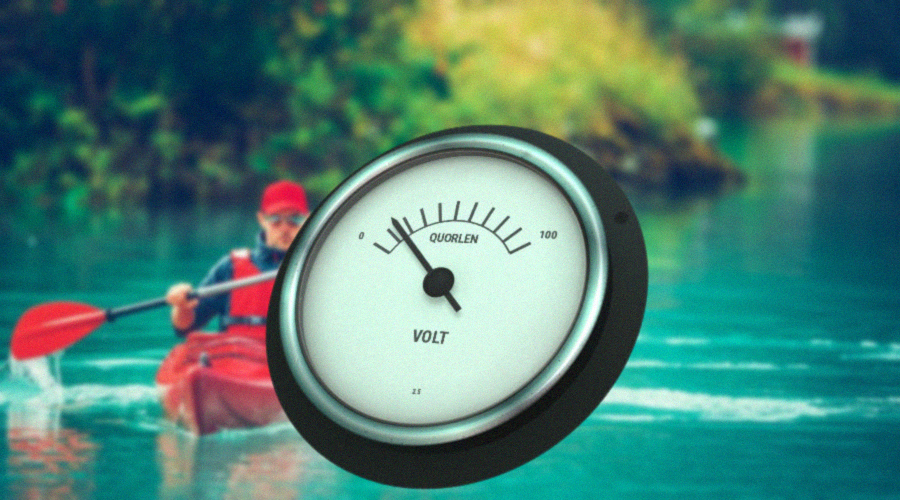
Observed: 15 V
